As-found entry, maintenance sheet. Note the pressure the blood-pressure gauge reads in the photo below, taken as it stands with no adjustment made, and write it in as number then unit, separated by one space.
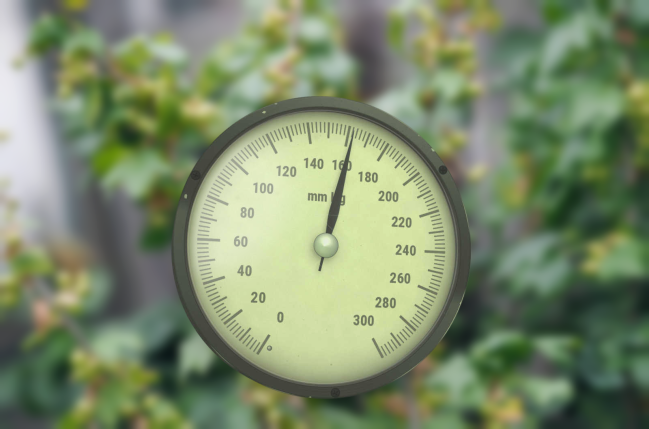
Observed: 162 mmHg
